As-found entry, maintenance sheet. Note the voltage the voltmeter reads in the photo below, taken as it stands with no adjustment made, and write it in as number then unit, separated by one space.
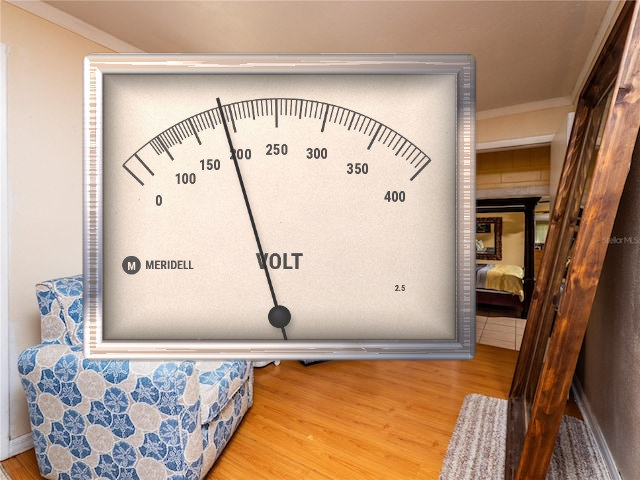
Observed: 190 V
